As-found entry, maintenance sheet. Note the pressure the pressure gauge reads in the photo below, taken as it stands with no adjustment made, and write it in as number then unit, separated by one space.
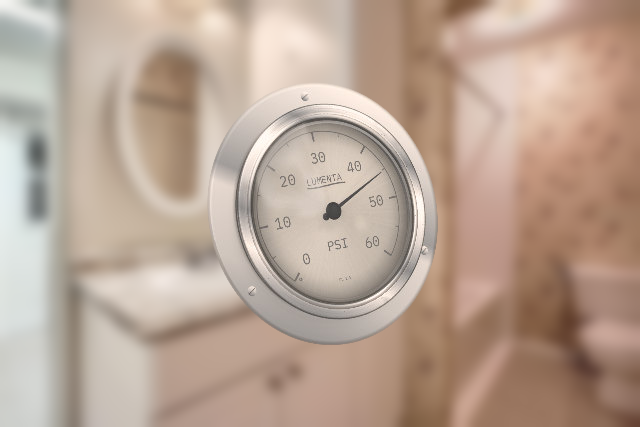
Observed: 45 psi
